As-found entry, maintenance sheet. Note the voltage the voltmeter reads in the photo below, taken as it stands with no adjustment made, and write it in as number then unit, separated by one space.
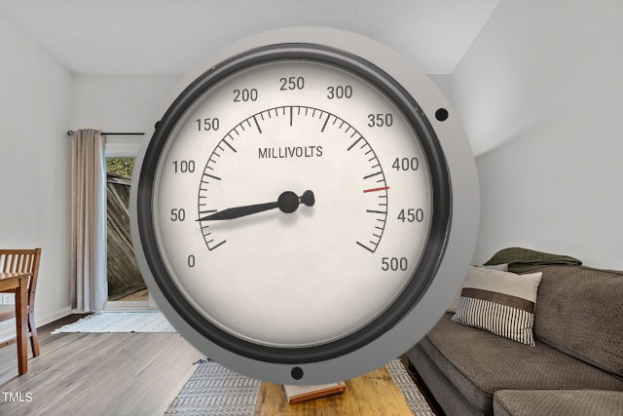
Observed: 40 mV
